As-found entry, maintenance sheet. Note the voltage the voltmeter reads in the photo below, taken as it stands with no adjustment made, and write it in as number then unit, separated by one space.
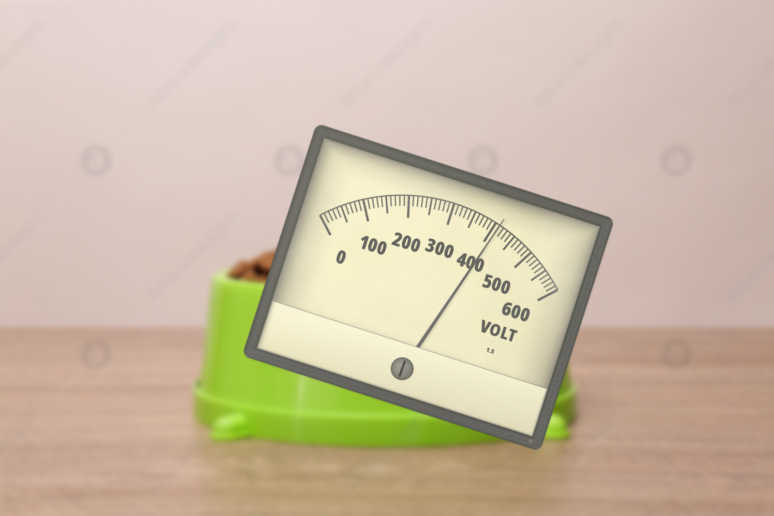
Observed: 410 V
